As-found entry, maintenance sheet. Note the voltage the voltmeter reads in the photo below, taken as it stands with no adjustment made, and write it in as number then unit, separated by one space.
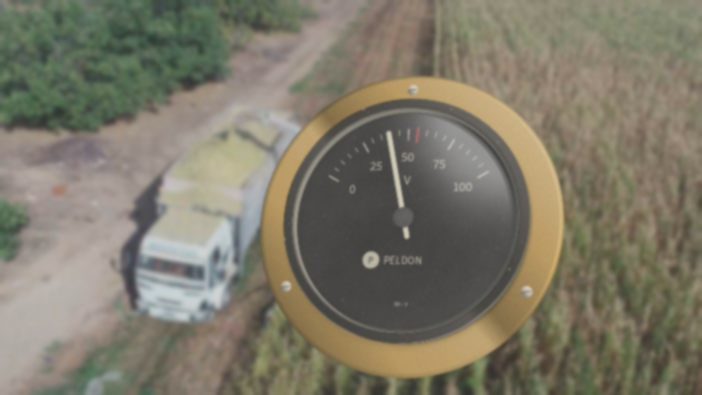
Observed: 40 V
